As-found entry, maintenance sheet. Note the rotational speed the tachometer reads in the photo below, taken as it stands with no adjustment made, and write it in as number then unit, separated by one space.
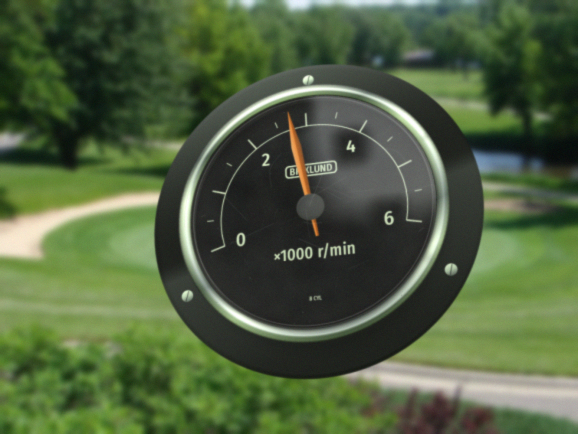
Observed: 2750 rpm
